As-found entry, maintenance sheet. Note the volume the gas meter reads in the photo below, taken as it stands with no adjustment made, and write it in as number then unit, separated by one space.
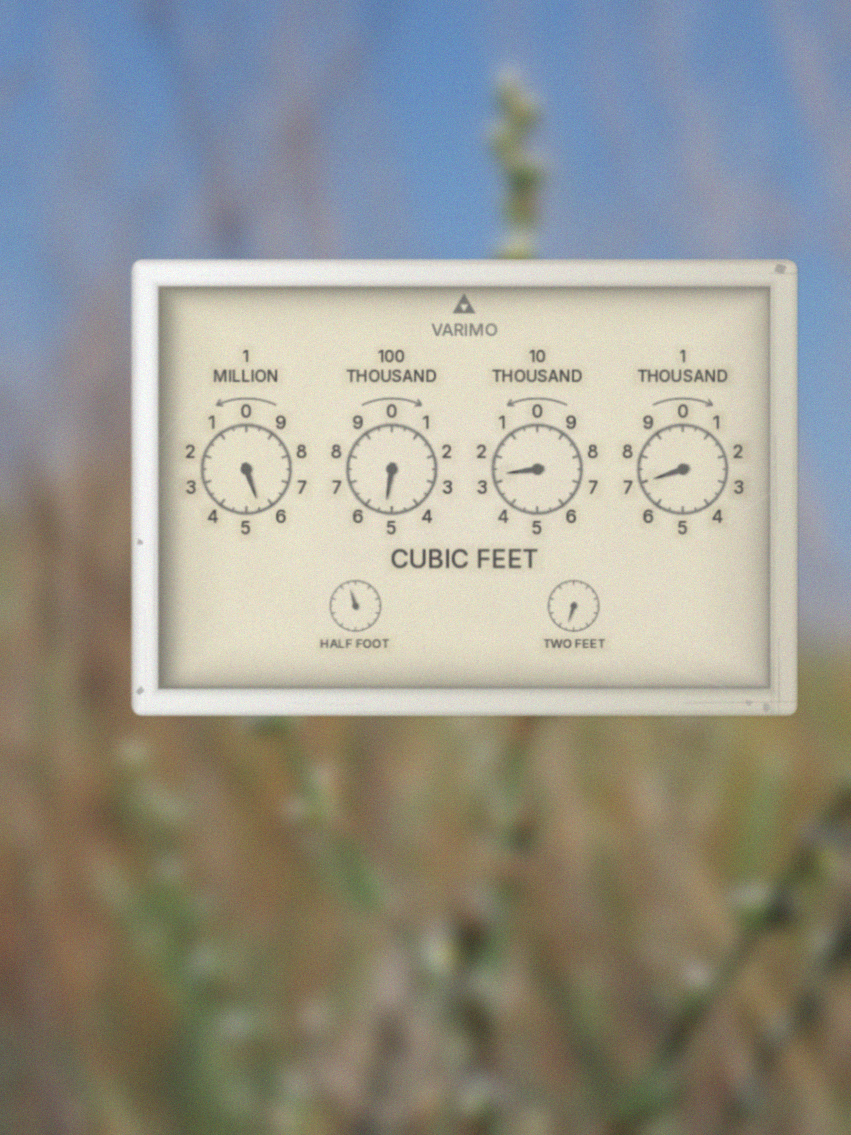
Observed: 552700 ft³
